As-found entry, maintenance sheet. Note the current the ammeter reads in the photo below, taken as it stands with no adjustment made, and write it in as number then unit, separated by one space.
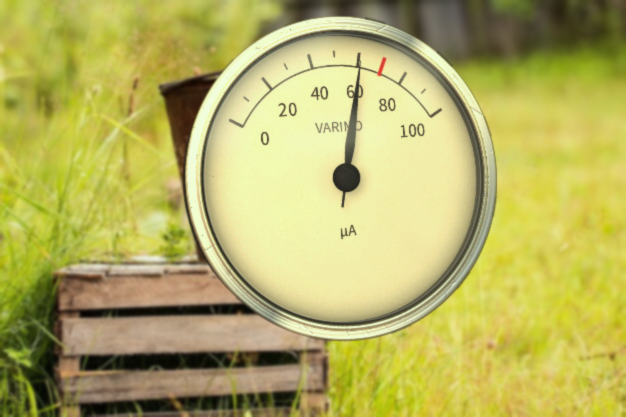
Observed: 60 µA
